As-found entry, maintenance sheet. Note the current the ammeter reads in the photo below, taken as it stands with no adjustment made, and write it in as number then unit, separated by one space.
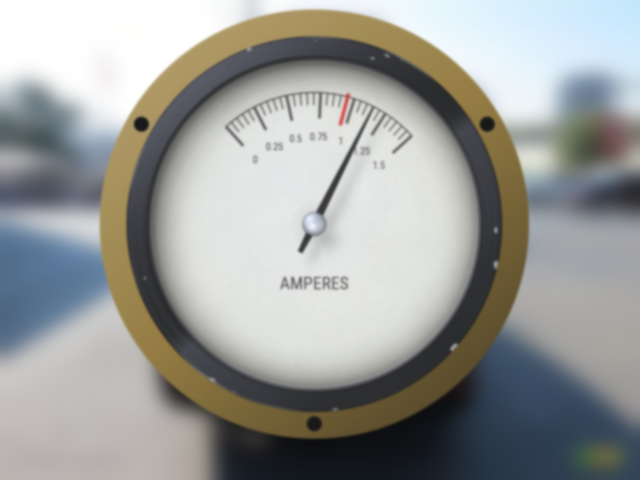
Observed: 1.15 A
